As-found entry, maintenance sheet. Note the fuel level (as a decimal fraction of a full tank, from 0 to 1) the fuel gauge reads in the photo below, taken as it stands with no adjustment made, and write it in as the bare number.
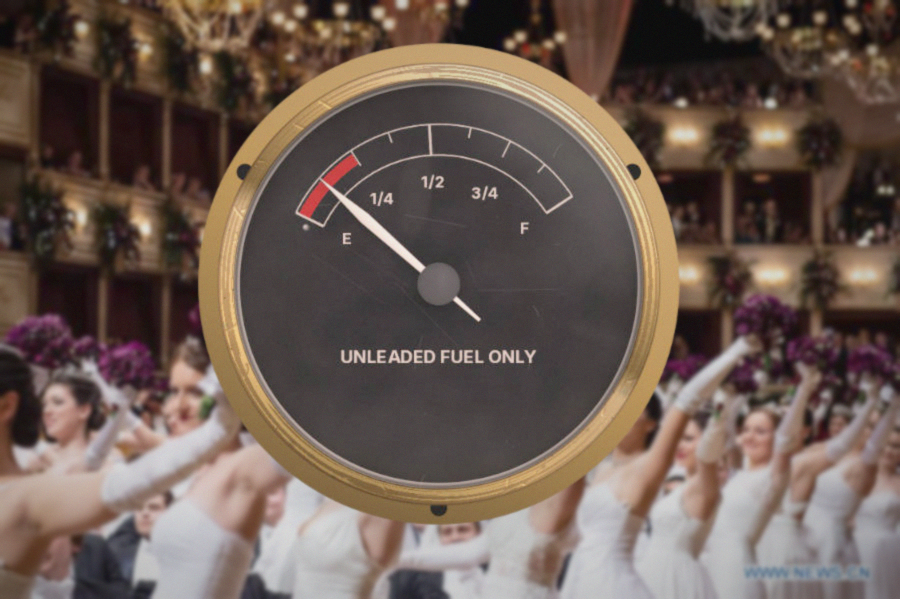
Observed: 0.125
